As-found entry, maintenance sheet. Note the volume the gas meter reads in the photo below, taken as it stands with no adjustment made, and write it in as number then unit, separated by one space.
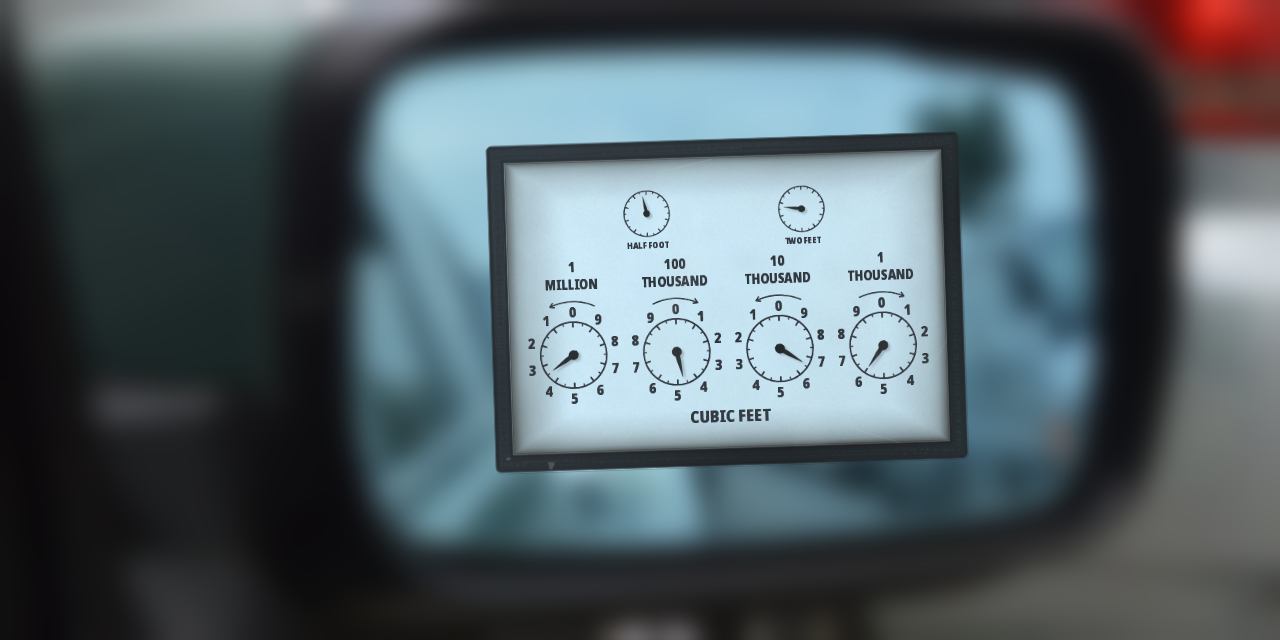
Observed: 346600 ft³
